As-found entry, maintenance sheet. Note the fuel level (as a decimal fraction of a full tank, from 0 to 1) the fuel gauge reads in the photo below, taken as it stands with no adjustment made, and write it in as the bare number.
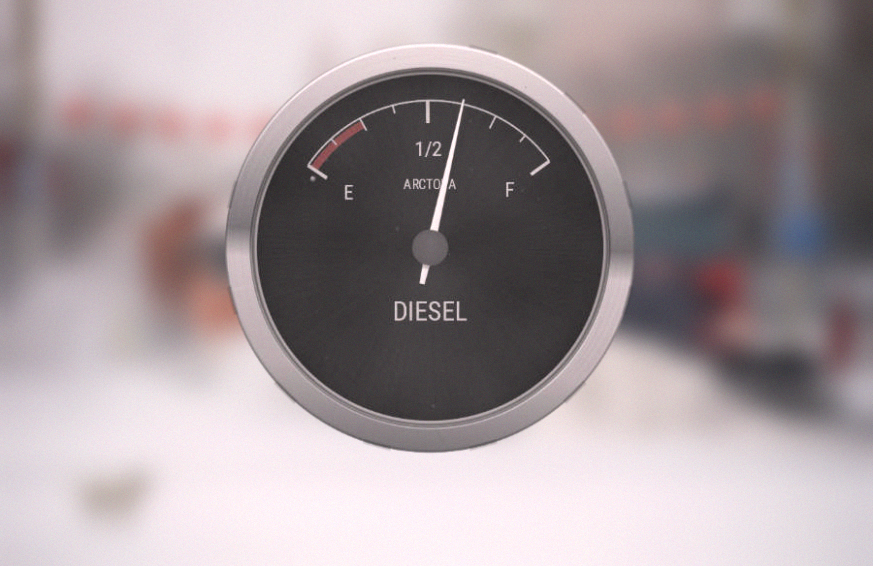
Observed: 0.625
